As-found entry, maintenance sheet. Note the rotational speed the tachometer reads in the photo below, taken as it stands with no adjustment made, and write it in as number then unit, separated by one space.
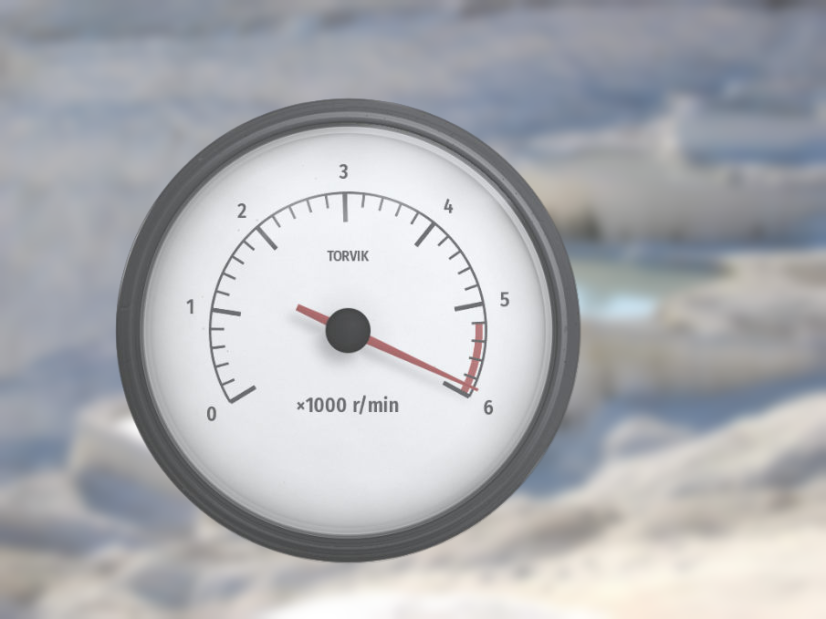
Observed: 5900 rpm
